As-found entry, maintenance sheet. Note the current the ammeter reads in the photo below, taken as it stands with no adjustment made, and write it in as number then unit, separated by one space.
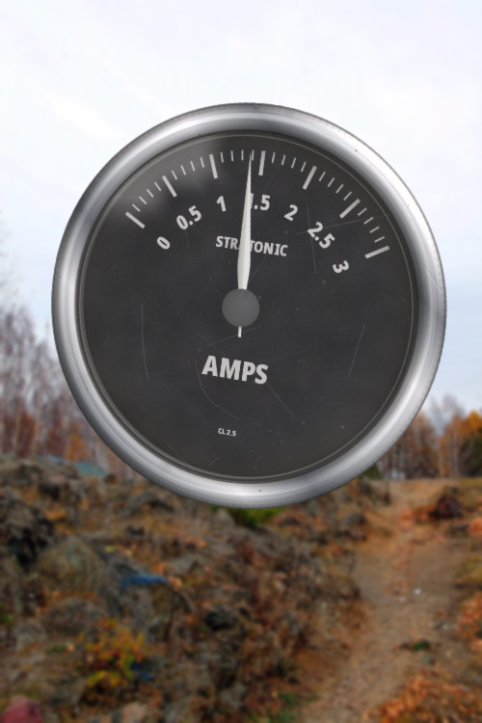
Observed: 1.4 A
